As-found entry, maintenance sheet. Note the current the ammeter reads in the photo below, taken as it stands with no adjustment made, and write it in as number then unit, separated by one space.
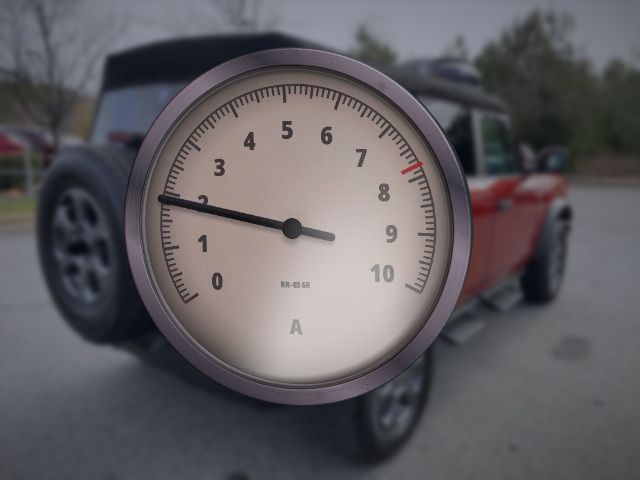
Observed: 1.9 A
